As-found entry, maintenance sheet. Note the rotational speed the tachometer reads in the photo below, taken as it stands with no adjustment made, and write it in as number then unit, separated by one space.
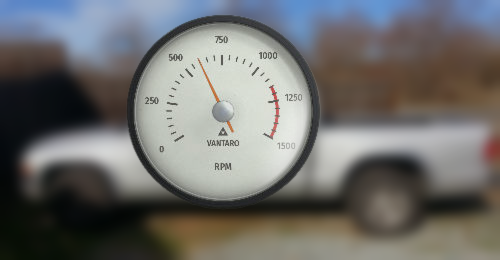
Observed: 600 rpm
